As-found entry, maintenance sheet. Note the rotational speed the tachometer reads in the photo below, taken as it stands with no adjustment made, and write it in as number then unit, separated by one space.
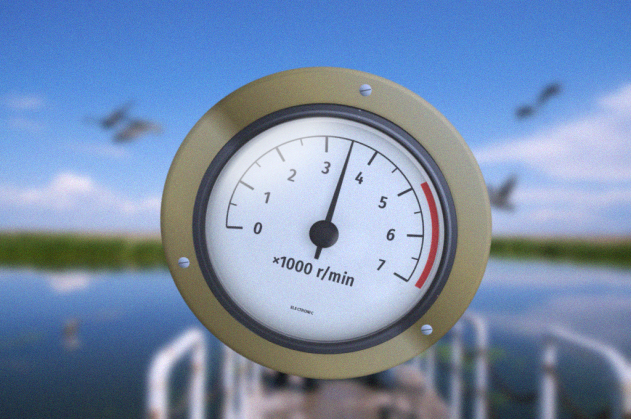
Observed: 3500 rpm
